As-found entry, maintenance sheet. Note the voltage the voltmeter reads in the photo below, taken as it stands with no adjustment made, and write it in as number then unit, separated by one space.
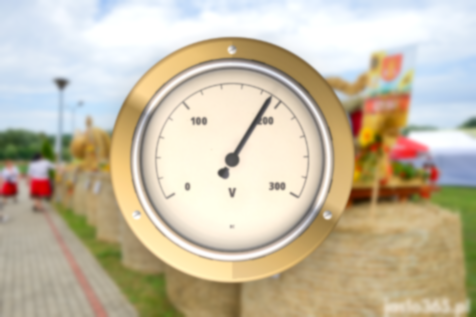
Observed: 190 V
